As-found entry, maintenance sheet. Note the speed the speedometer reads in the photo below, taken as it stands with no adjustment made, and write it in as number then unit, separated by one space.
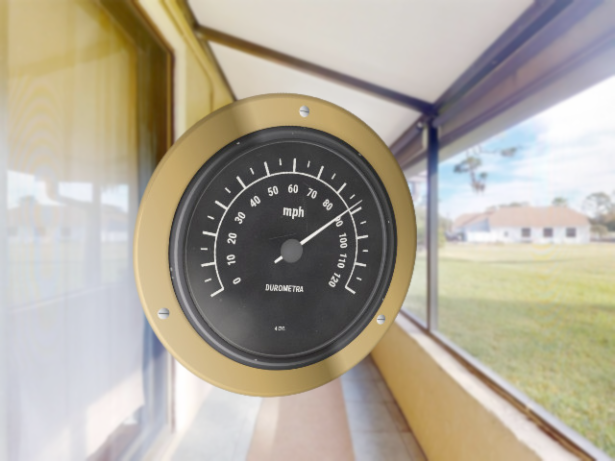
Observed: 87.5 mph
